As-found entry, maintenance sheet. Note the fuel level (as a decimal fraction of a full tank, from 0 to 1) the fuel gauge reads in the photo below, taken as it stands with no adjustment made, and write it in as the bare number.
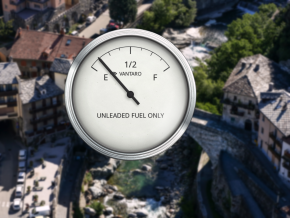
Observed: 0.125
